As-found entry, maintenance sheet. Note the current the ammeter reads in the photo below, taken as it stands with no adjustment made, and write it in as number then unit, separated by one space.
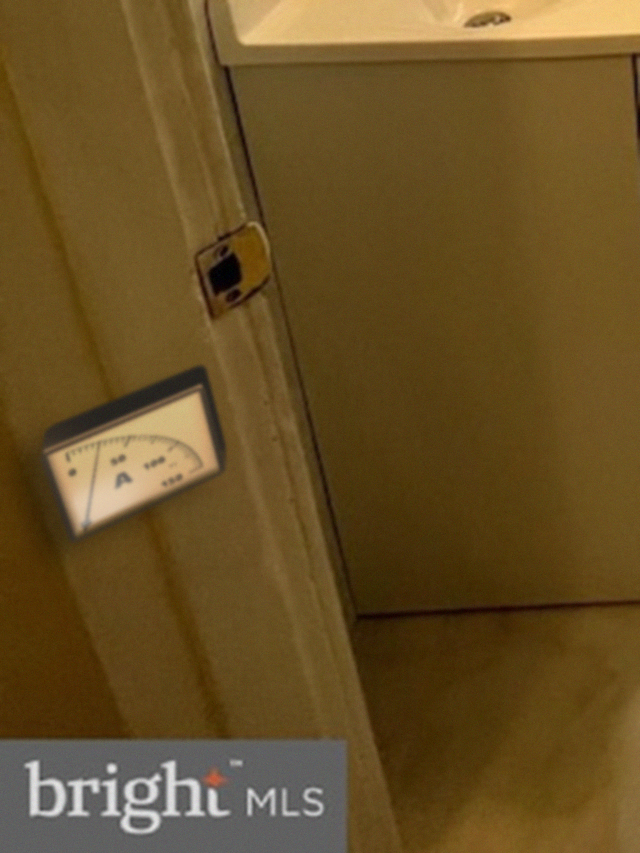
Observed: 25 A
